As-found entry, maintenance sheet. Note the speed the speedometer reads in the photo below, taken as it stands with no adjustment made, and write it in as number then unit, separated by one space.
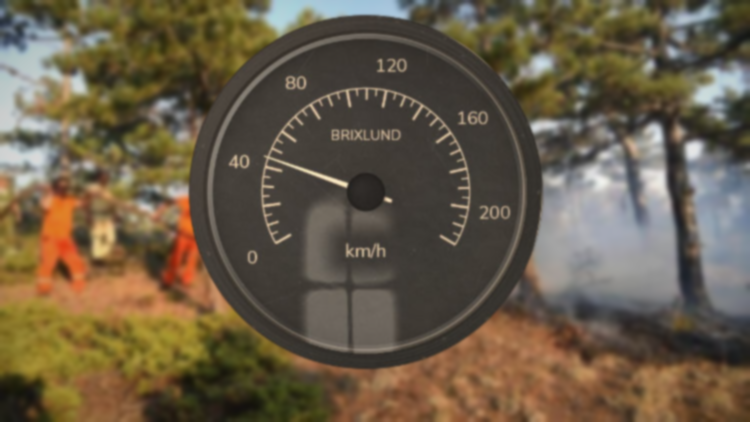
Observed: 45 km/h
